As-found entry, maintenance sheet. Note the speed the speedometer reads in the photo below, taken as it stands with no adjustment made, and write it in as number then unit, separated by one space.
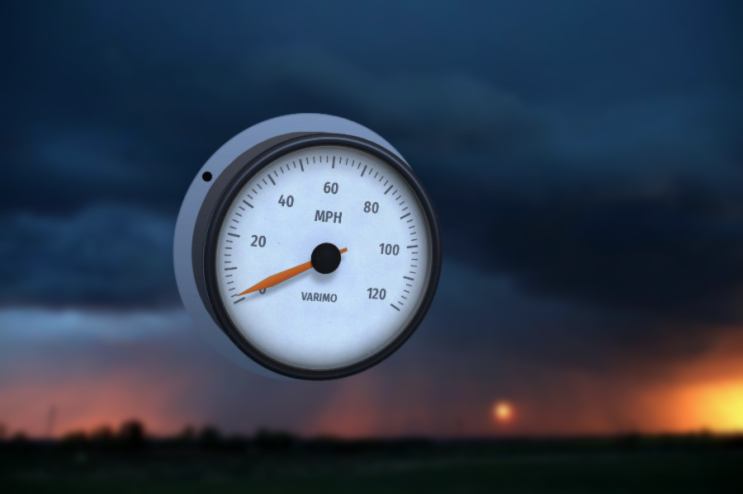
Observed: 2 mph
